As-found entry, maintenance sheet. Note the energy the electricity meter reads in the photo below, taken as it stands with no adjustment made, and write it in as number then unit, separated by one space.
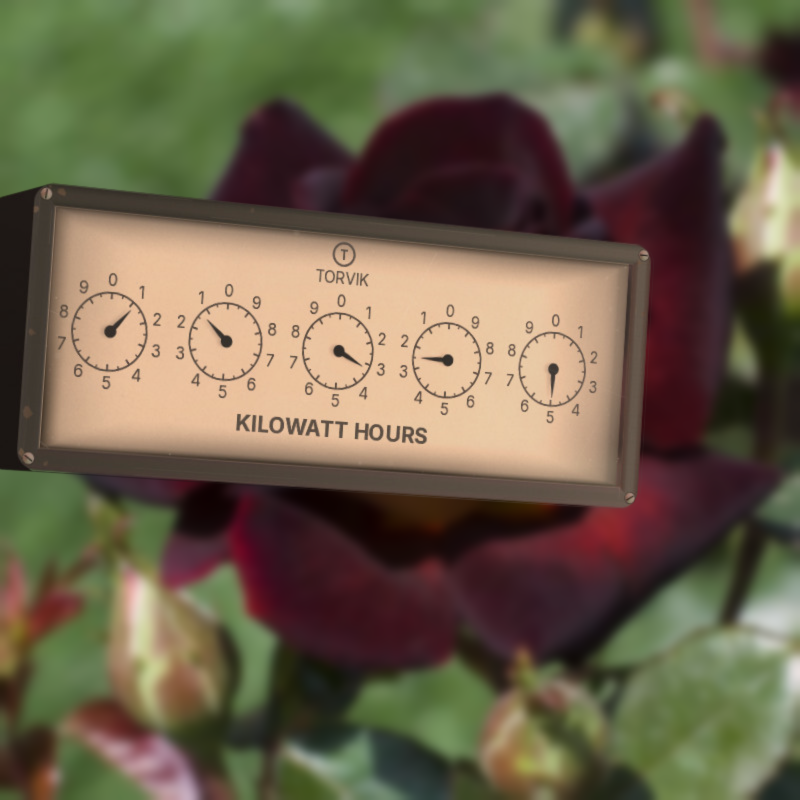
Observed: 11325 kWh
